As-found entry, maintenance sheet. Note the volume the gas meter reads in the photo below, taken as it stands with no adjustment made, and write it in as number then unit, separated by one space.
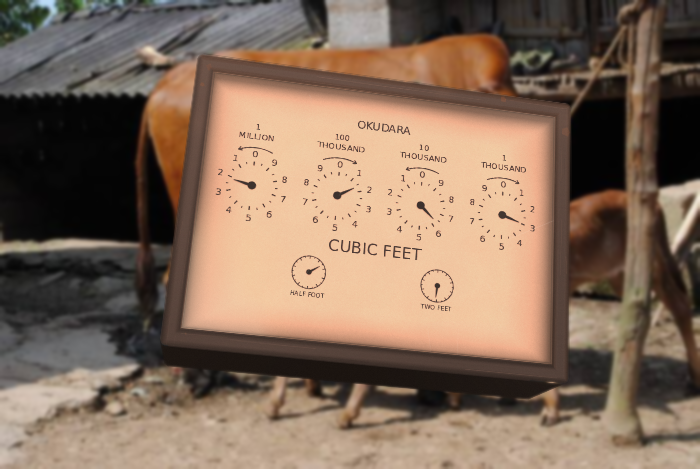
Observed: 216300 ft³
